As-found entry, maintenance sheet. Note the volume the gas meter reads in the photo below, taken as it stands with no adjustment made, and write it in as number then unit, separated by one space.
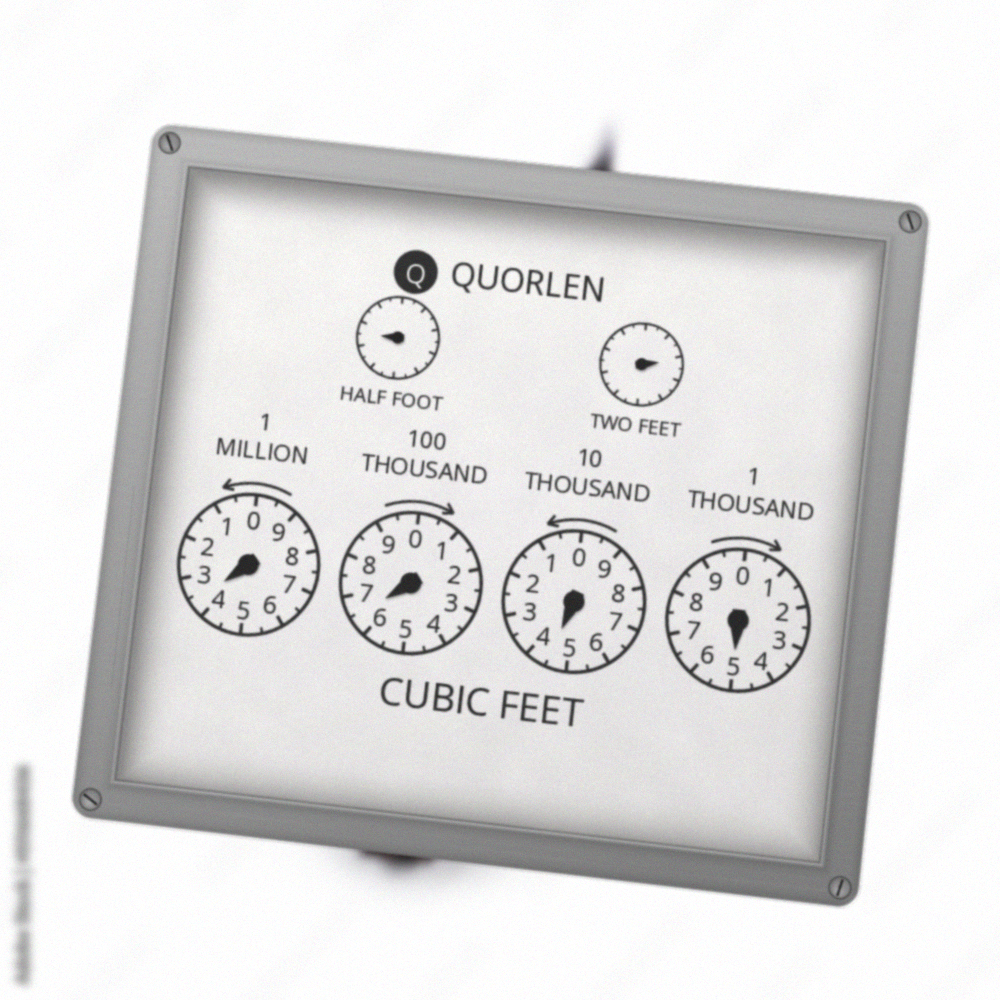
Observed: 364500 ft³
